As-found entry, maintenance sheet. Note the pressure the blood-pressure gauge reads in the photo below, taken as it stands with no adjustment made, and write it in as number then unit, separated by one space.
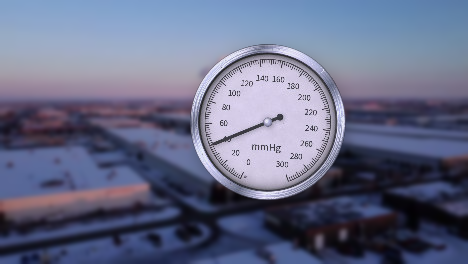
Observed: 40 mmHg
